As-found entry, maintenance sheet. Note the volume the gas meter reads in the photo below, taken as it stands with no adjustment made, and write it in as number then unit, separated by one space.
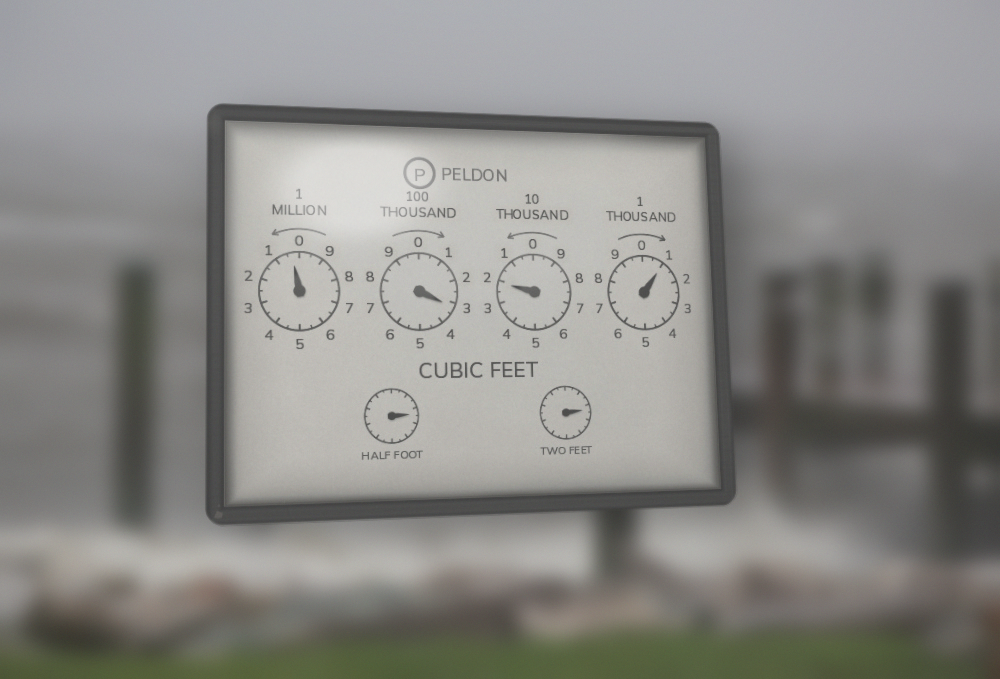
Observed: 32100 ft³
